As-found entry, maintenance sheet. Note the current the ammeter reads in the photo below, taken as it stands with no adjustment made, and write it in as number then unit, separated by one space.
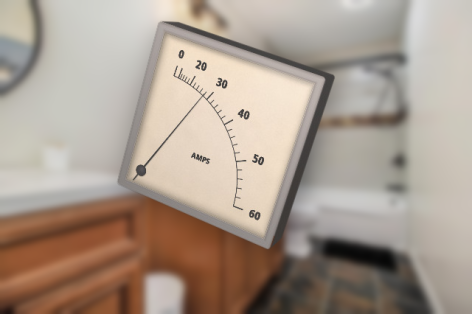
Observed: 28 A
